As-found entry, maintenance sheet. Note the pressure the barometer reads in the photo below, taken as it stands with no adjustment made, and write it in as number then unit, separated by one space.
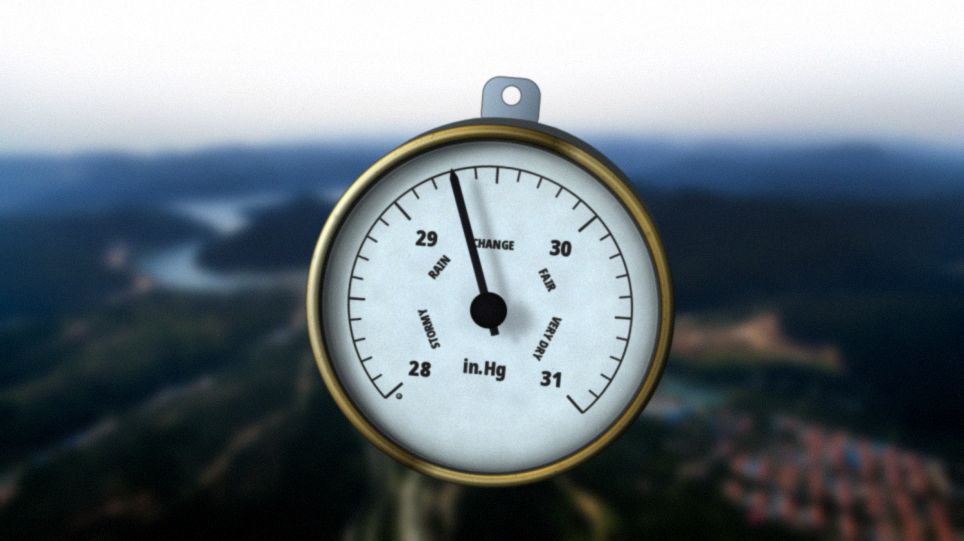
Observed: 29.3 inHg
